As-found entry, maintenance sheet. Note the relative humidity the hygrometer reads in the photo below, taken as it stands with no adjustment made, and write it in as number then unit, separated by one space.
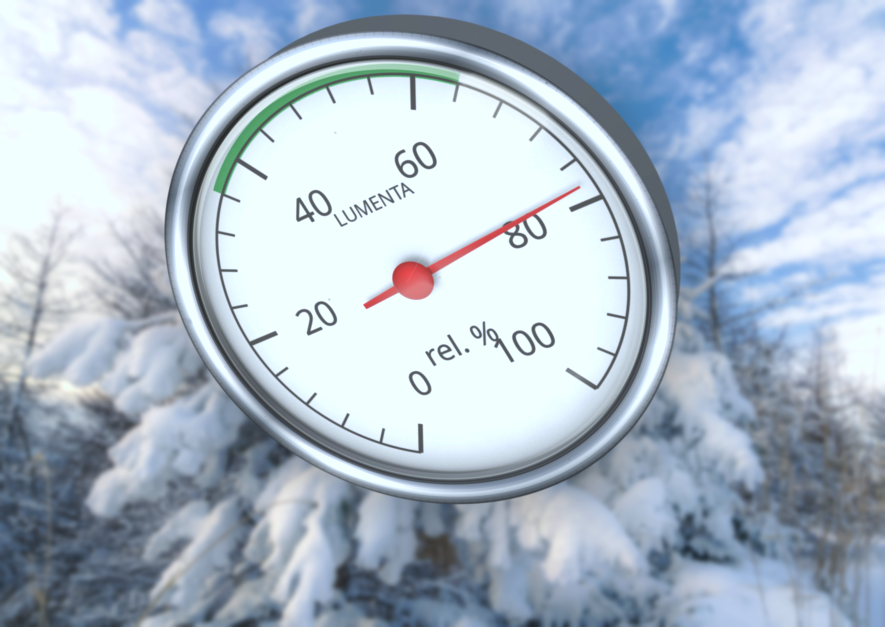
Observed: 78 %
